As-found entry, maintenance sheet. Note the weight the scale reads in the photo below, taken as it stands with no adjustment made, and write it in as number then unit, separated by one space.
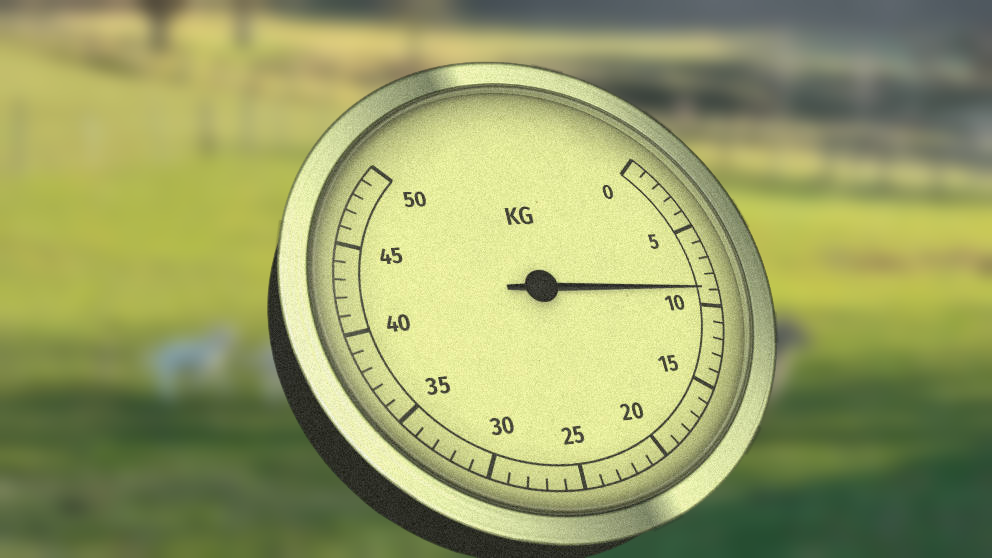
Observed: 9 kg
